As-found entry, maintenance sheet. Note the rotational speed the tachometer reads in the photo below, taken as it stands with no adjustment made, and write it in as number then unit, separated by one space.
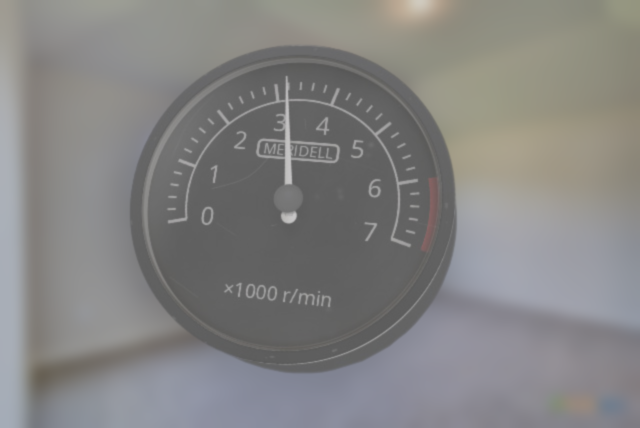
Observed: 3200 rpm
